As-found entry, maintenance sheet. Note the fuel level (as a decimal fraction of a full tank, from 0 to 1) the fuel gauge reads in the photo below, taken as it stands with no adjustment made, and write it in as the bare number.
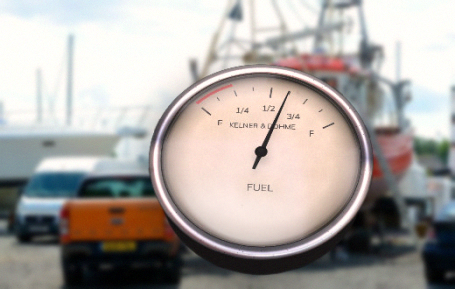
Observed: 0.625
